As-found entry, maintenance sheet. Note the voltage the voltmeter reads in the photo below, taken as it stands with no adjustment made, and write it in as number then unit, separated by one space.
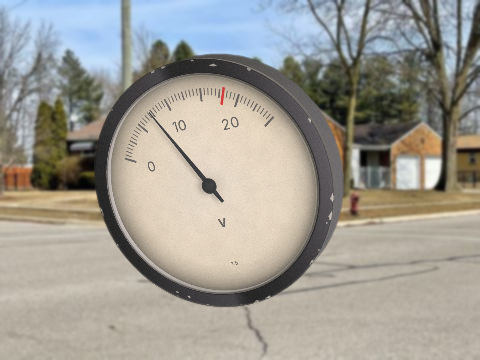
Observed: 7.5 V
